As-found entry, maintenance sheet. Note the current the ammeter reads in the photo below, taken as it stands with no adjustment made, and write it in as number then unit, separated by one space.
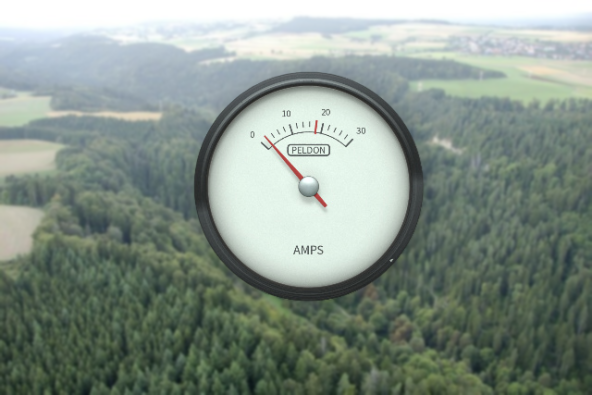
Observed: 2 A
